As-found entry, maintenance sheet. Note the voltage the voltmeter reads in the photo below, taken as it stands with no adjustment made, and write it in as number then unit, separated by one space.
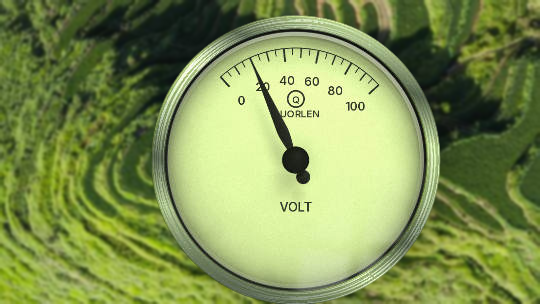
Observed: 20 V
